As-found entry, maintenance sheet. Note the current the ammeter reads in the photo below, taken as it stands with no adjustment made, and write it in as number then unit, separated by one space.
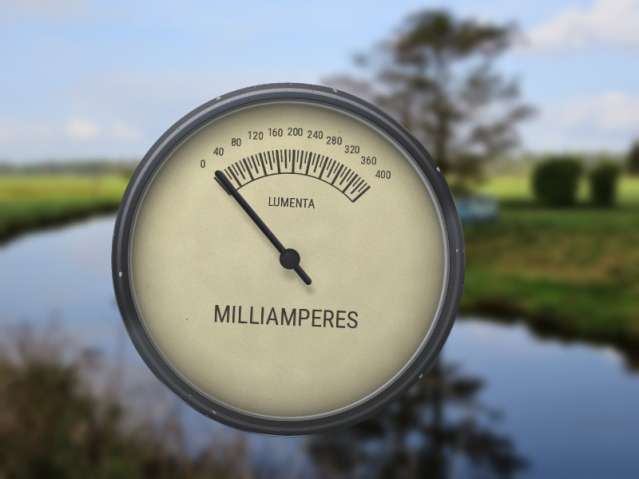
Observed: 10 mA
